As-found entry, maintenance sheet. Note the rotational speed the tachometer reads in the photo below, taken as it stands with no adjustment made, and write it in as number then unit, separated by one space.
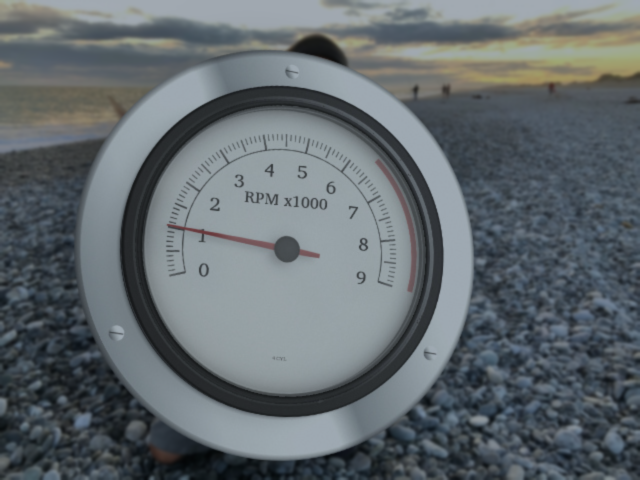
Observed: 1000 rpm
